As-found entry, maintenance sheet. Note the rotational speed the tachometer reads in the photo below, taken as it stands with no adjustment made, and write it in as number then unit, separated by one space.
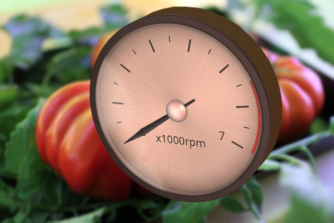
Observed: 0 rpm
